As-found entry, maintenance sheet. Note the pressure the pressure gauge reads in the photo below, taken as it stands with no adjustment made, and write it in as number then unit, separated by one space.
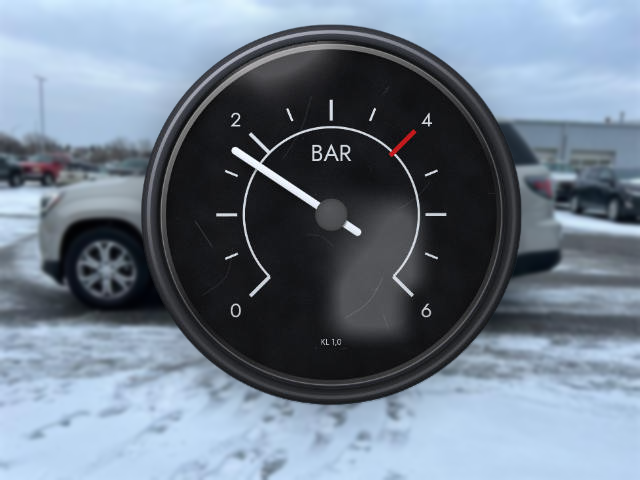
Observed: 1.75 bar
